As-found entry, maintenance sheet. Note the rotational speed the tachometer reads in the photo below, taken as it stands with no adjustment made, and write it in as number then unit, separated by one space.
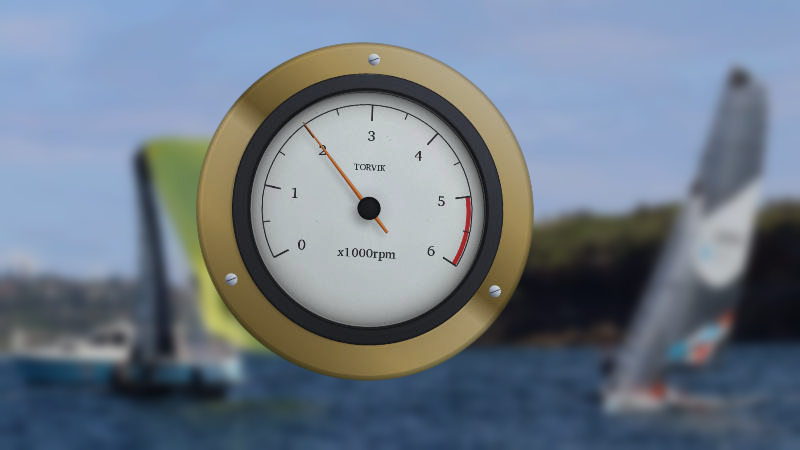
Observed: 2000 rpm
